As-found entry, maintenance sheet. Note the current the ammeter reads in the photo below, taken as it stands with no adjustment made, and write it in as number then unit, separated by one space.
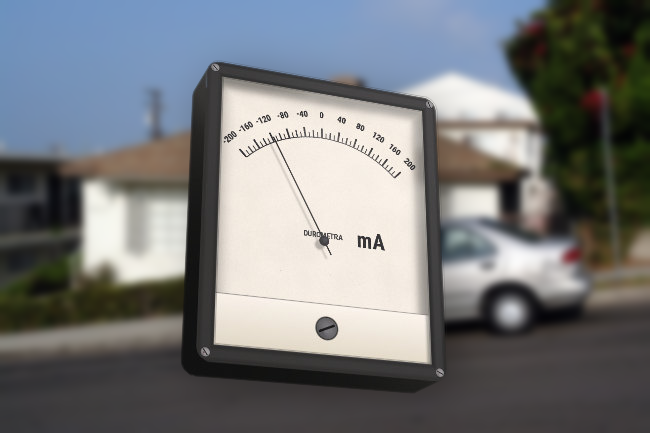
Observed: -120 mA
